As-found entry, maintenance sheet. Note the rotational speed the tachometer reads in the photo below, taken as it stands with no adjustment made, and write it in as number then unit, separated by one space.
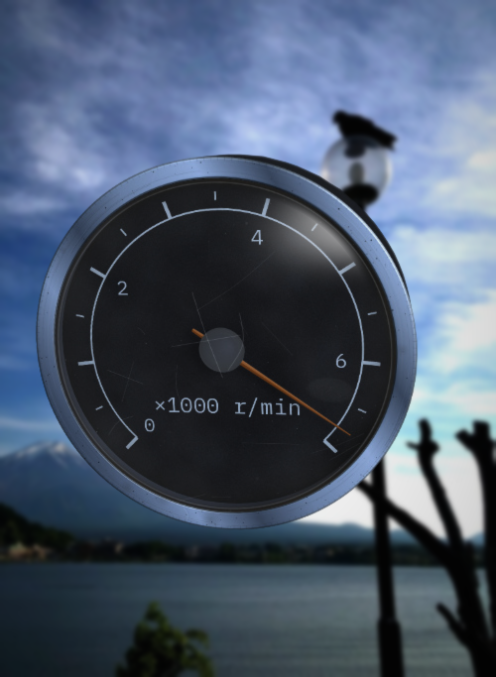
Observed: 6750 rpm
